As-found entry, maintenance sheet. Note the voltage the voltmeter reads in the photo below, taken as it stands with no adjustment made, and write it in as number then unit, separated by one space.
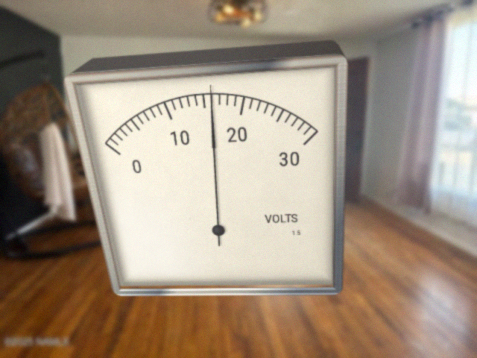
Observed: 16 V
